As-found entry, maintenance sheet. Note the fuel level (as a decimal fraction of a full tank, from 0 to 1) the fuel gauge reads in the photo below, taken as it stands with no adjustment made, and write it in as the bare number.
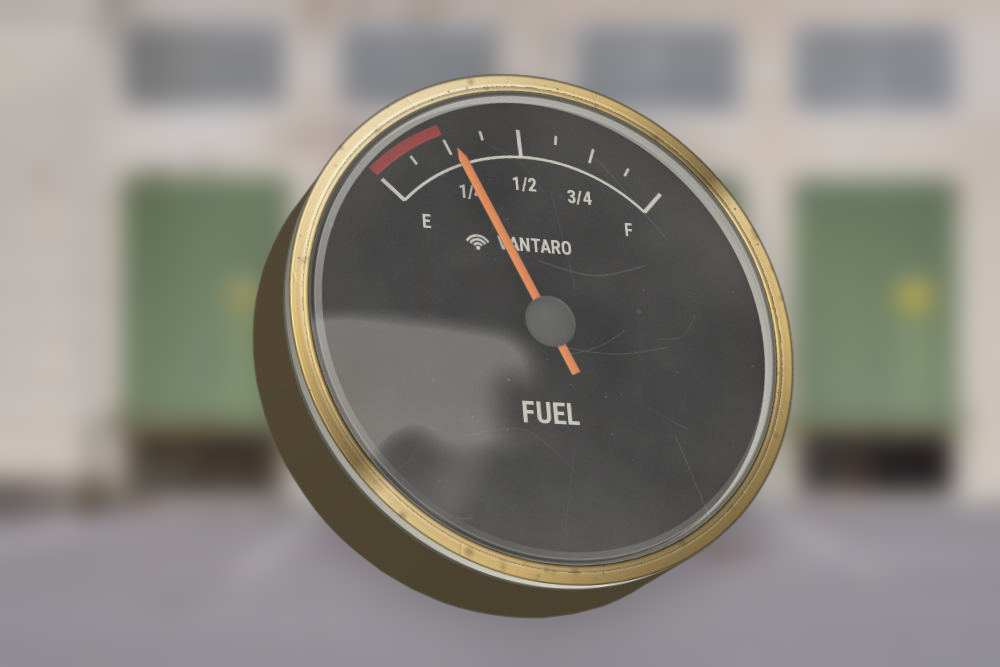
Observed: 0.25
